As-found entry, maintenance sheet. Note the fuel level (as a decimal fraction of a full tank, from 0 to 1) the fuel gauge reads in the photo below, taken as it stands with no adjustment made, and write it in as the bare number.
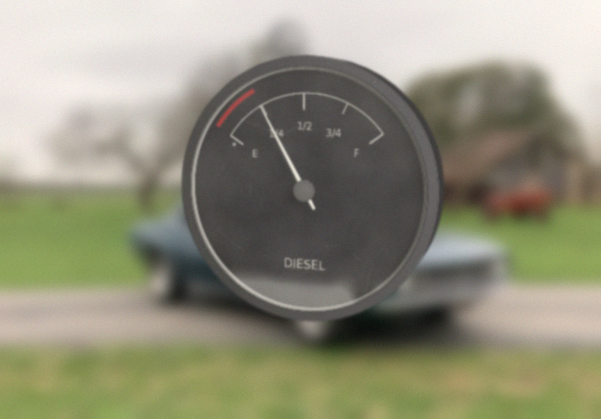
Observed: 0.25
